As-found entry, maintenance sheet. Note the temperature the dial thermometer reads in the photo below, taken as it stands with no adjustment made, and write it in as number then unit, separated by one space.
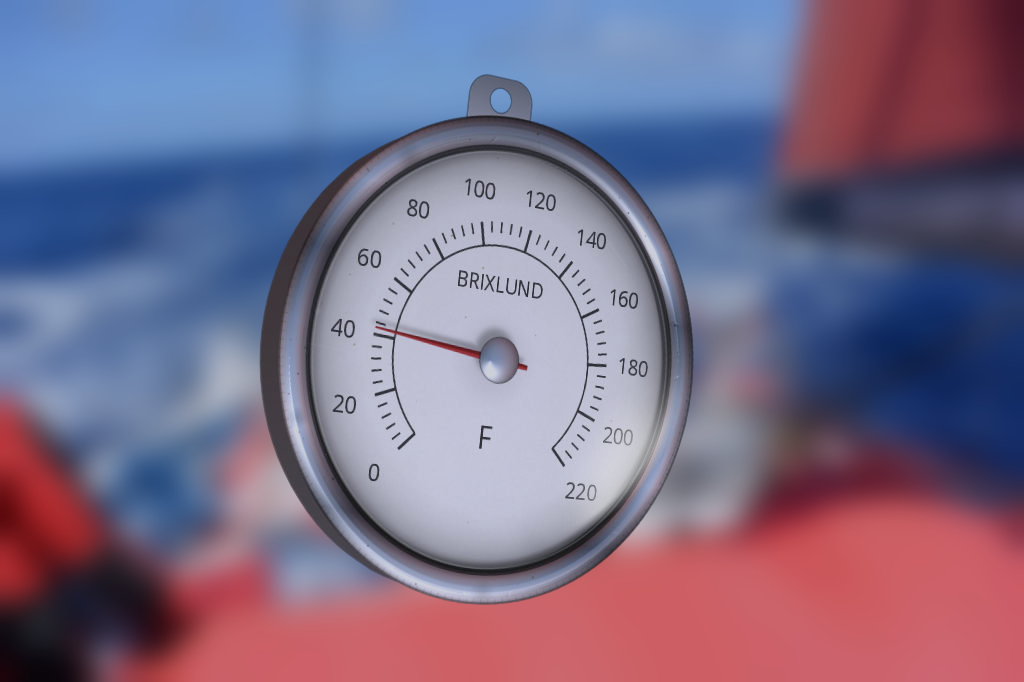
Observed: 42 °F
